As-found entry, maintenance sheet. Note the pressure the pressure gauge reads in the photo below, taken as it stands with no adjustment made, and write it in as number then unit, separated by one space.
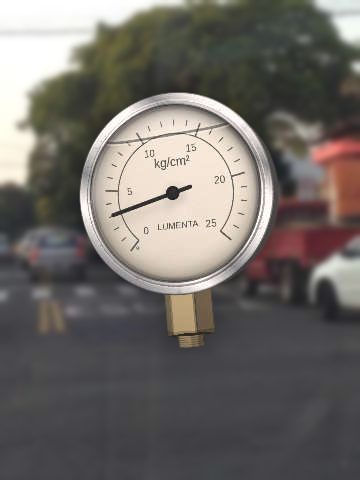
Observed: 3 kg/cm²
